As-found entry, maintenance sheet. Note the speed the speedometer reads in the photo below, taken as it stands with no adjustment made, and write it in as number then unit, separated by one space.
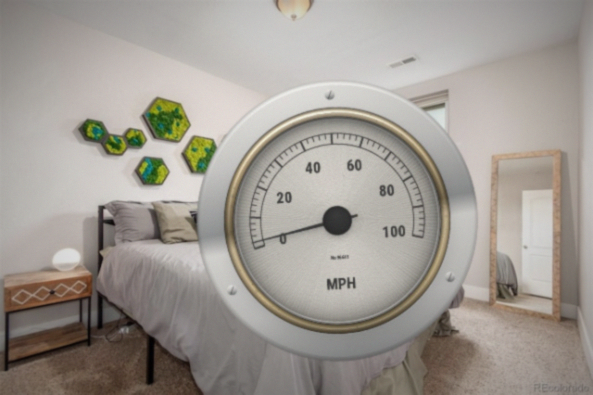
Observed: 2 mph
